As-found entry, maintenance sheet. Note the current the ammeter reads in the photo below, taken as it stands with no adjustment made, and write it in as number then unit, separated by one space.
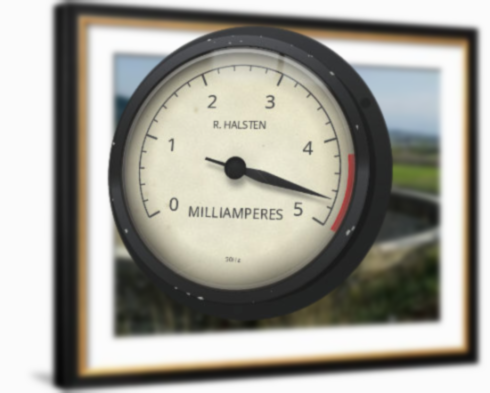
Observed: 4.7 mA
